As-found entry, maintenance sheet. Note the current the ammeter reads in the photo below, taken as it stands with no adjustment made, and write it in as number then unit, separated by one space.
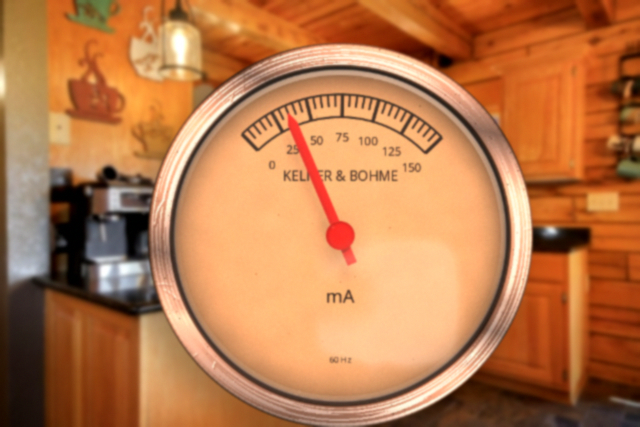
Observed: 35 mA
